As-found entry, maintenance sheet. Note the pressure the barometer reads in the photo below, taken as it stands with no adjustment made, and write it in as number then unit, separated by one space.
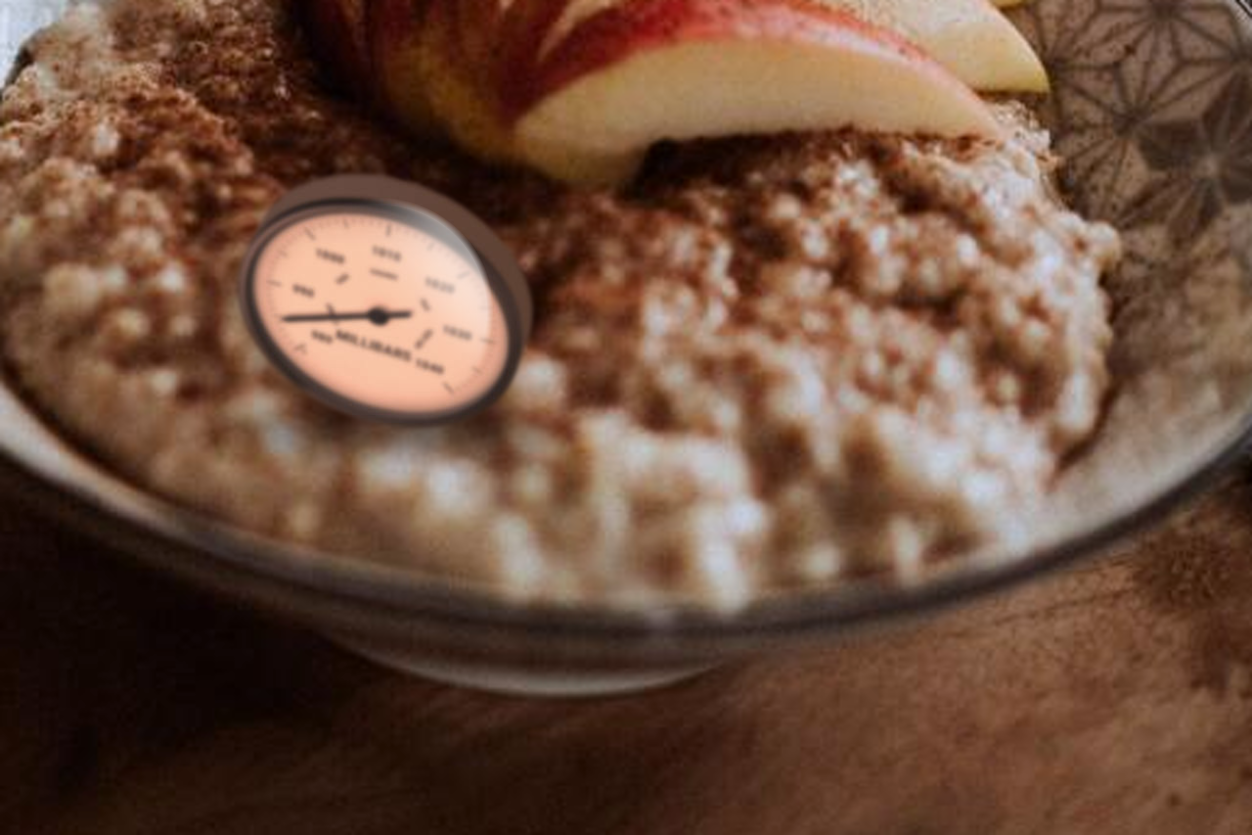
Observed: 985 mbar
